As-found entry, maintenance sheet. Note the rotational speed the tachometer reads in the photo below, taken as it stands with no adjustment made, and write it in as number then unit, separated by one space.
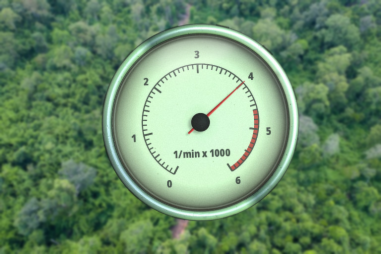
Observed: 4000 rpm
